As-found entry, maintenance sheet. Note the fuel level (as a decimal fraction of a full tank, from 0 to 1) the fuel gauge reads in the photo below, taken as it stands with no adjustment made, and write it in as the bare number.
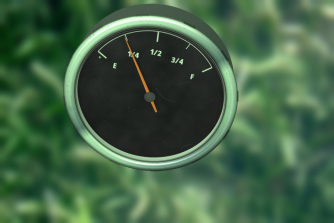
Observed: 0.25
